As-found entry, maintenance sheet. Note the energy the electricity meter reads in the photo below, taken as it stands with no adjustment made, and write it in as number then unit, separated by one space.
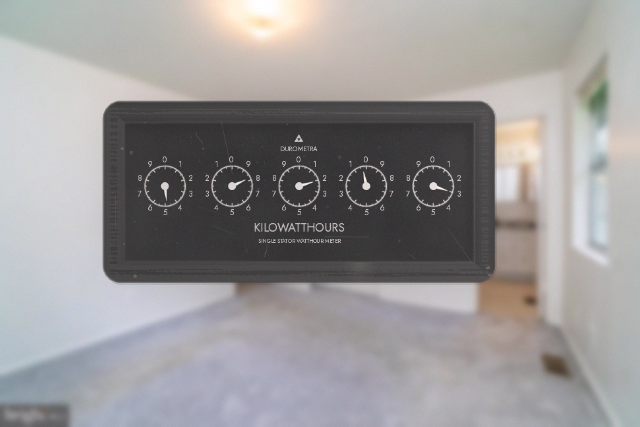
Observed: 48203 kWh
